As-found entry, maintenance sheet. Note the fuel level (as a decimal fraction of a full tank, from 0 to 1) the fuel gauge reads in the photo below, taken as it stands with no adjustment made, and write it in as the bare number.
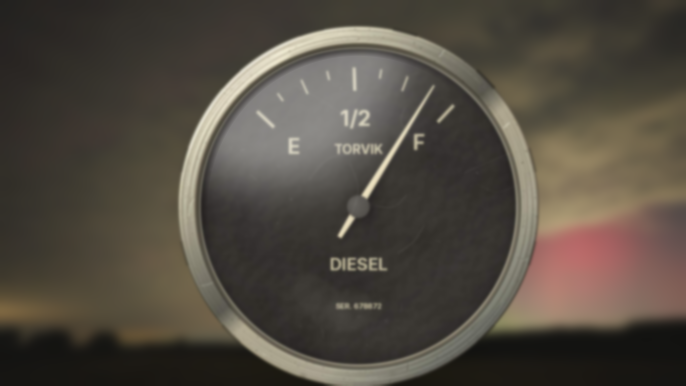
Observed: 0.875
